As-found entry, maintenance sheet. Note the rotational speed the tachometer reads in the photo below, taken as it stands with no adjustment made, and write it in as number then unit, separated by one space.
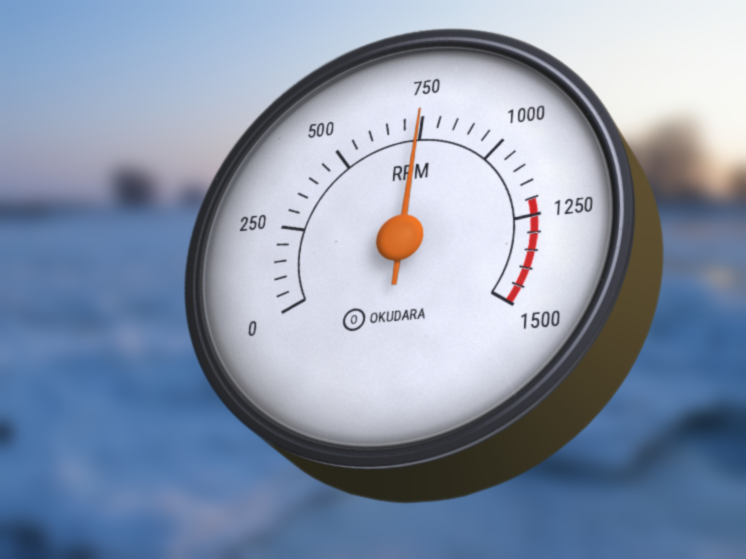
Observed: 750 rpm
